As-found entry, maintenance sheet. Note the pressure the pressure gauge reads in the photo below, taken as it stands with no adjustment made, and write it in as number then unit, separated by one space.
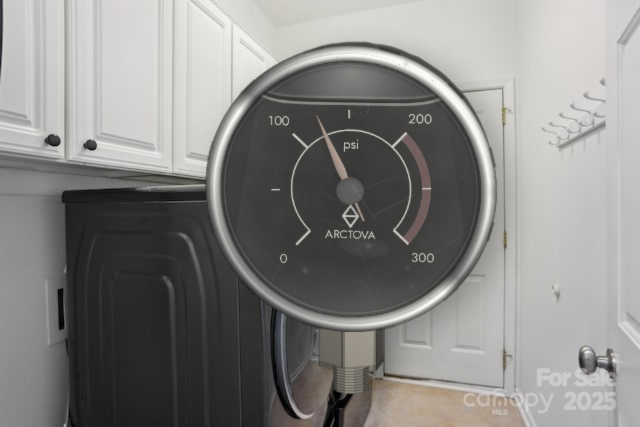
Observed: 125 psi
